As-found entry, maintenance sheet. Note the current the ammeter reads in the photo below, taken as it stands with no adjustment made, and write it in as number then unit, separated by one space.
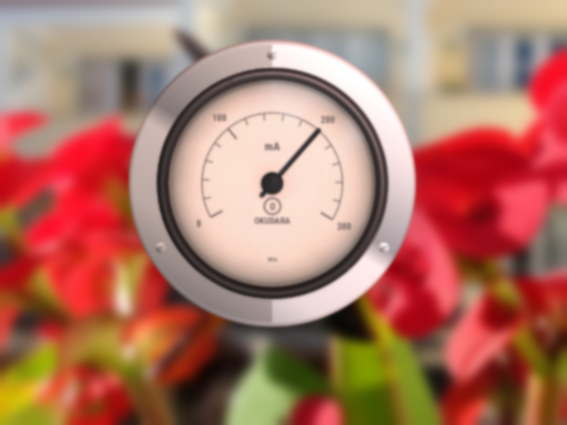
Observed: 200 mA
